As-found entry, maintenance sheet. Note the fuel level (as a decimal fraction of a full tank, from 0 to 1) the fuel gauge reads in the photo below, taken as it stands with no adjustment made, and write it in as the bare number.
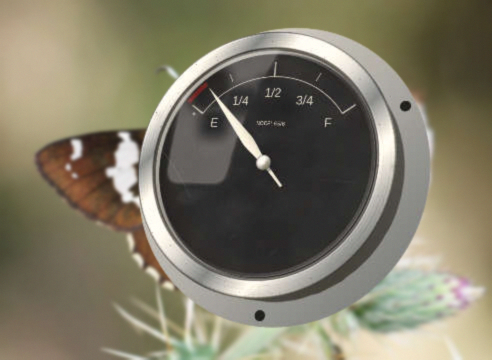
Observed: 0.125
